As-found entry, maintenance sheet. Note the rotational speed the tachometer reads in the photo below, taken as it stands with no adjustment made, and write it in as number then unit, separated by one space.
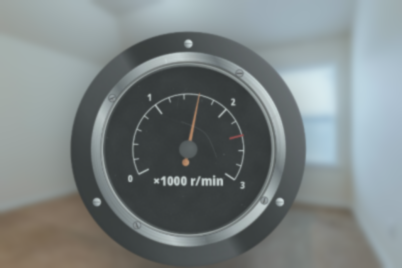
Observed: 1600 rpm
